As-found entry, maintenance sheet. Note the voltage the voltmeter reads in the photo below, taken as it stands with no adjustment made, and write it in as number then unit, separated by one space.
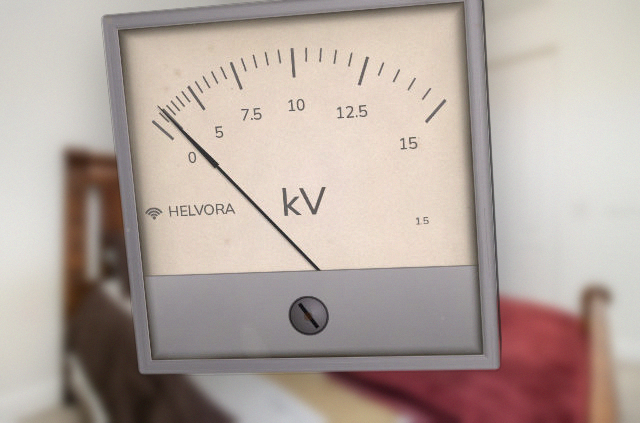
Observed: 2.5 kV
